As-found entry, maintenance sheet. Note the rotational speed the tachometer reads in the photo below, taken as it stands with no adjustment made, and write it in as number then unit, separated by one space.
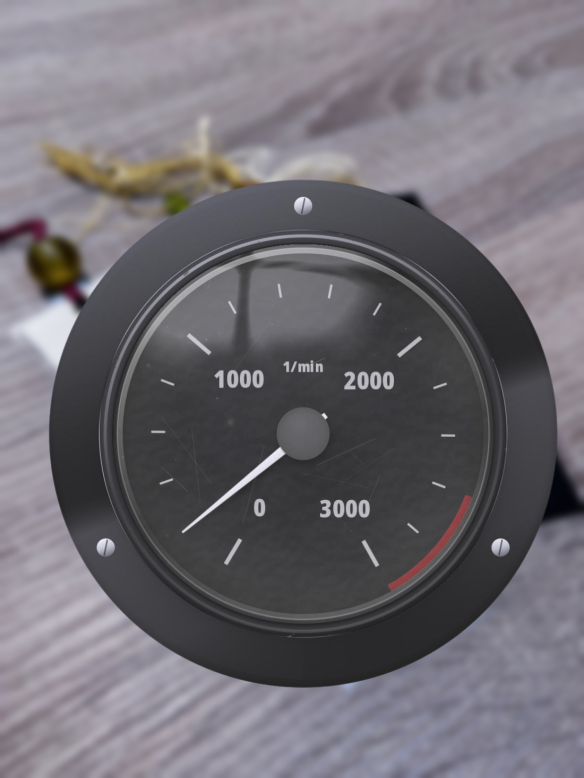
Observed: 200 rpm
